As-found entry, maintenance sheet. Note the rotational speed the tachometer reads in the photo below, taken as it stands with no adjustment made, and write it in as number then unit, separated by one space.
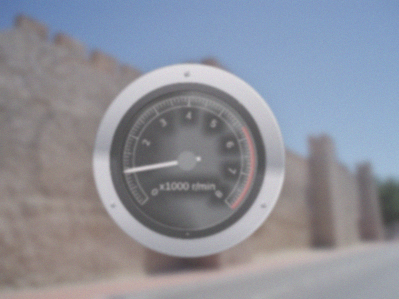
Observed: 1000 rpm
